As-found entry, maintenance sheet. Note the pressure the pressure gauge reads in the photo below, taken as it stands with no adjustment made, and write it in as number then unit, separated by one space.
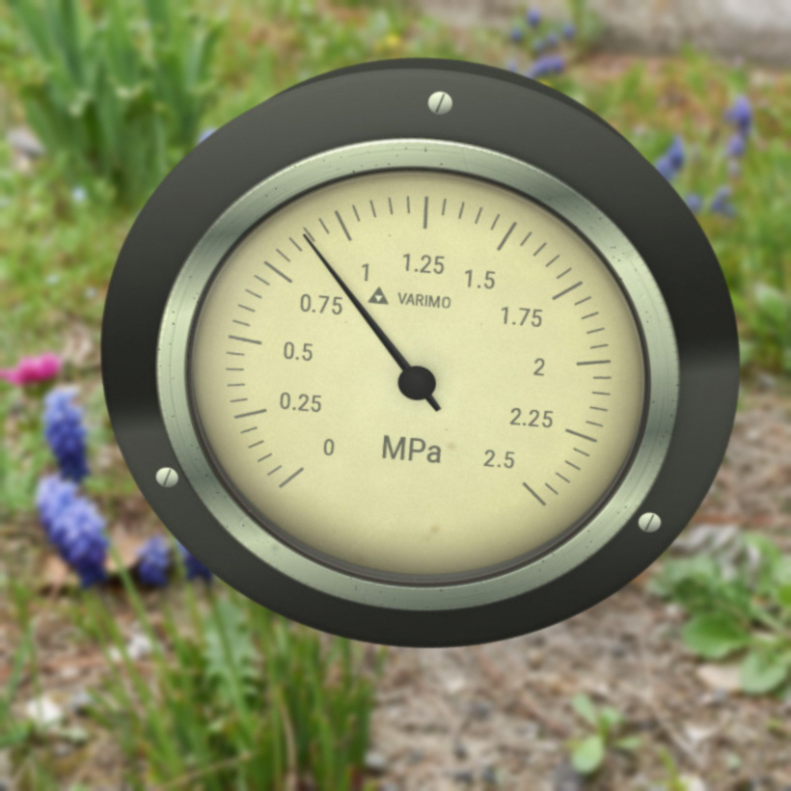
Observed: 0.9 MPa
